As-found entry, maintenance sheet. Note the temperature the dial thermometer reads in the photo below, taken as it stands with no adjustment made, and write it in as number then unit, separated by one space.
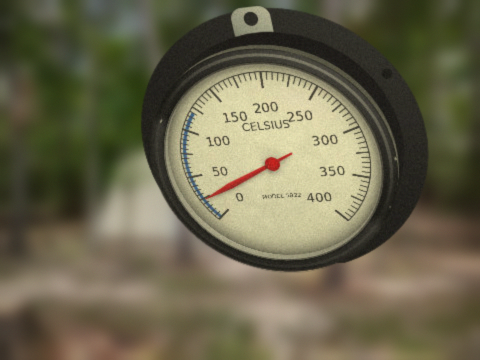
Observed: 25 °C
